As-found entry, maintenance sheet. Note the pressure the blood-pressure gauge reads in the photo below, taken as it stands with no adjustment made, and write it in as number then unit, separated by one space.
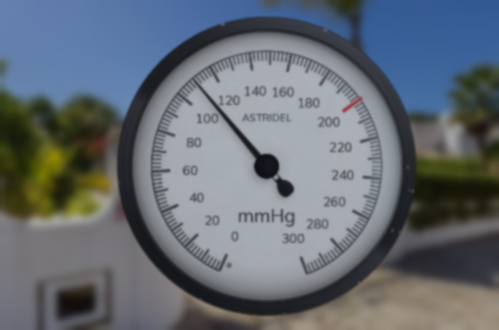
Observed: 110 mmHg
